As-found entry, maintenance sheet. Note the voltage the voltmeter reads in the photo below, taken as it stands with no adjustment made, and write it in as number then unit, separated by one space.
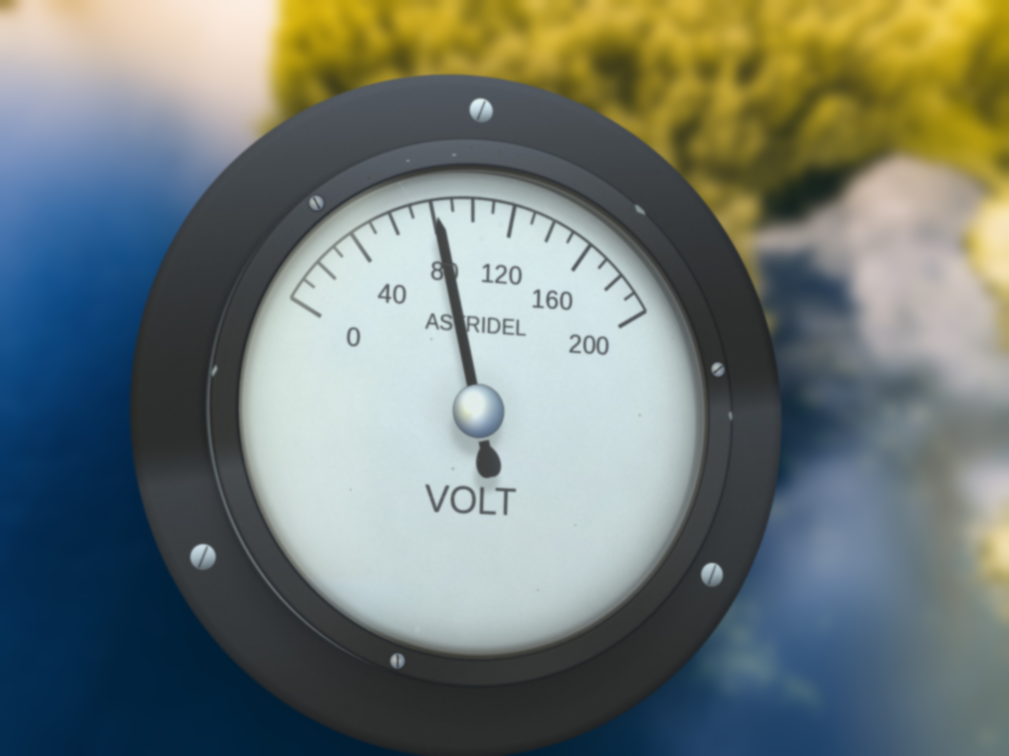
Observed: 80 V
